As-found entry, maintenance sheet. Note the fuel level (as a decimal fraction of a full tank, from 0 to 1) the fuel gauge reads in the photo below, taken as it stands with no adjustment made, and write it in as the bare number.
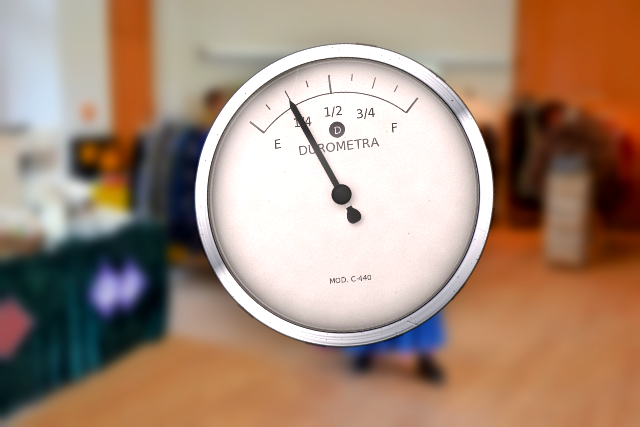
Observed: 0.25
